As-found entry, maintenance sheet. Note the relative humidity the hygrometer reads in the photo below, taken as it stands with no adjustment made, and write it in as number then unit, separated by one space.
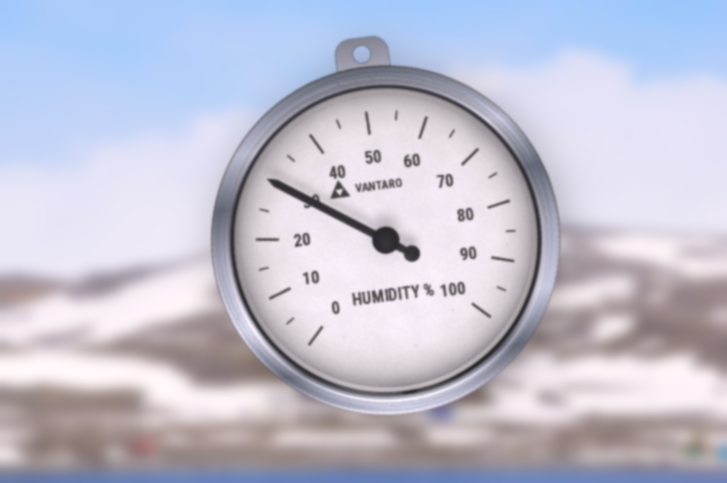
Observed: 30 %
